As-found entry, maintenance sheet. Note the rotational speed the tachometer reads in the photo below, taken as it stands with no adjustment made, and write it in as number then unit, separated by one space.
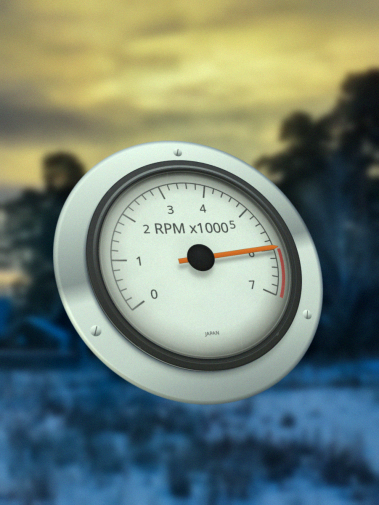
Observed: 6000 rpm
